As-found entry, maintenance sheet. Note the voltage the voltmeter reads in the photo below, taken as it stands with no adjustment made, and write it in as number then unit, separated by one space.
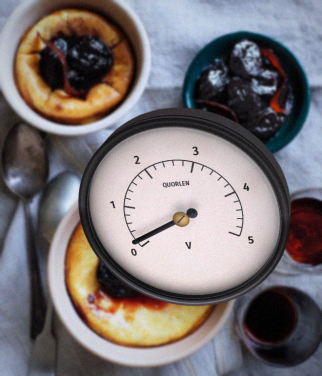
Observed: 0.2 V
